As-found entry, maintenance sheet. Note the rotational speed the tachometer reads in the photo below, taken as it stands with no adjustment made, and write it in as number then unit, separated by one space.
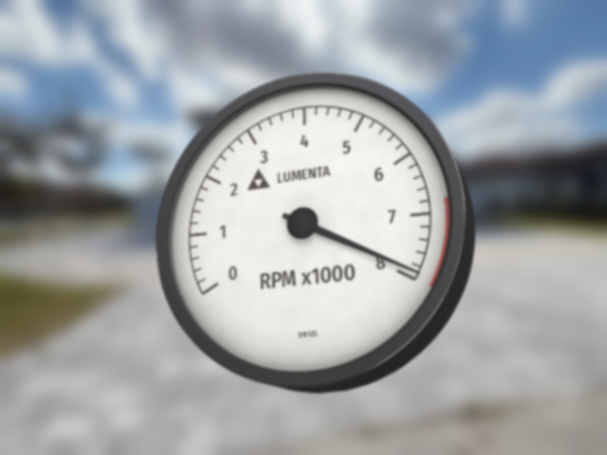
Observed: 7900 rpm
